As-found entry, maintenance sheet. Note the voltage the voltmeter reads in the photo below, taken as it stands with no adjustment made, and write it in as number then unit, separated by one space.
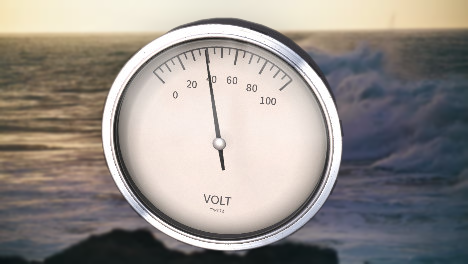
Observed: 40 V
